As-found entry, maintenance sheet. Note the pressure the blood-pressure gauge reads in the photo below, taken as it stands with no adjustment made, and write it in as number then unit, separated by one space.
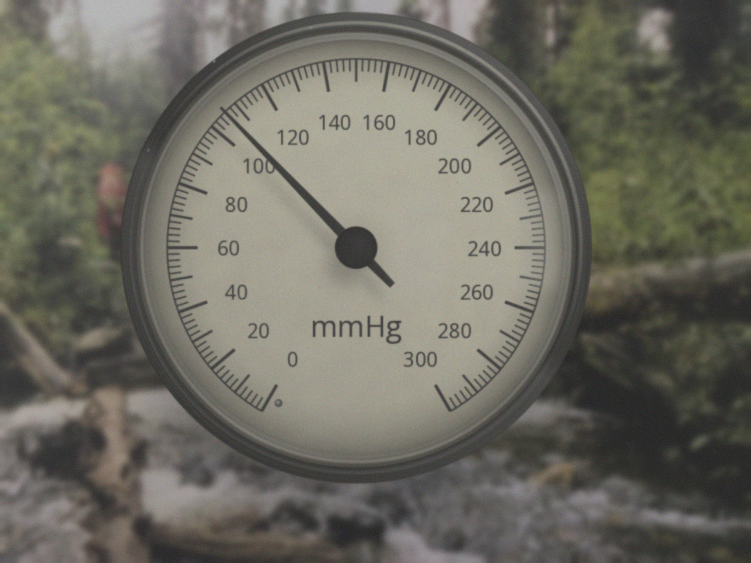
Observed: 106 mmHg
